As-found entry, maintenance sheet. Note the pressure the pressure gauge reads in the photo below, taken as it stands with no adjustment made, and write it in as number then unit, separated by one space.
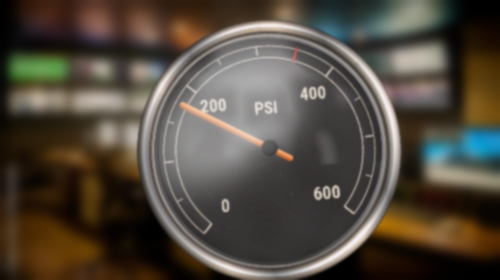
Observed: 175 psi
